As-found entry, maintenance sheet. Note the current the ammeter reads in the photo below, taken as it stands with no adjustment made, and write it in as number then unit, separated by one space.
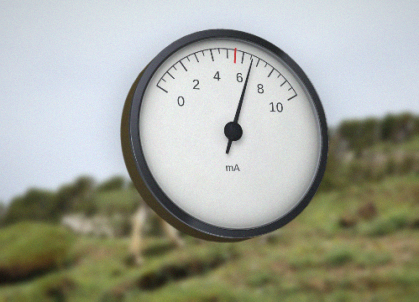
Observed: 6.5 mA
